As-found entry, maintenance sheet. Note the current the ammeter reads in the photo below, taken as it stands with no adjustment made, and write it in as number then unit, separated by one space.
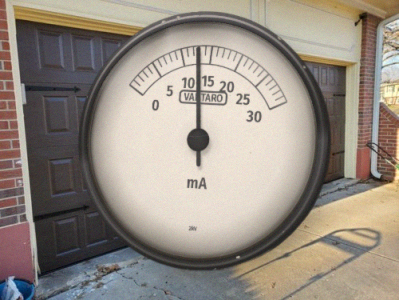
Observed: 13 mA
